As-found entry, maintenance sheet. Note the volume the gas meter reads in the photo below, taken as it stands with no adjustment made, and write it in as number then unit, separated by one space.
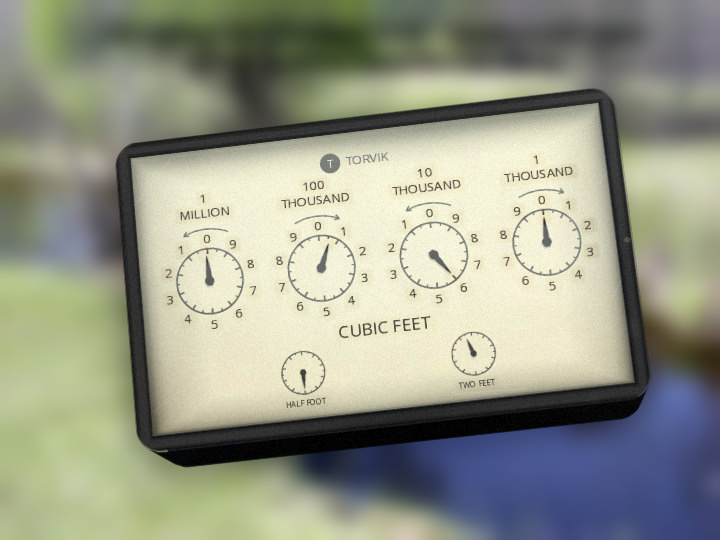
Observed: 6000 ft³
